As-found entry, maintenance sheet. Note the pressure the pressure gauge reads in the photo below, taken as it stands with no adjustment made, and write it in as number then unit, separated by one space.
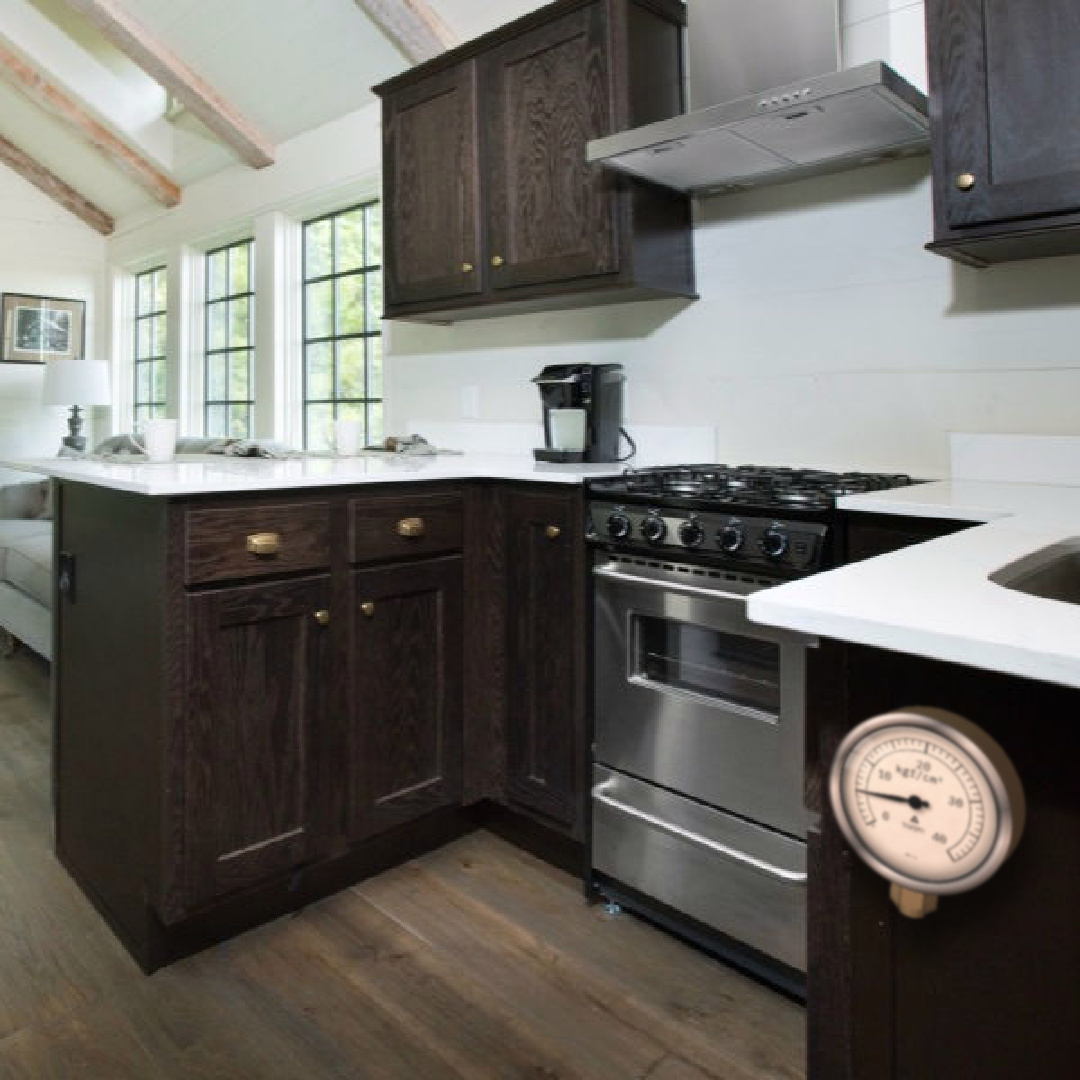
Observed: 5 kg/cm²
